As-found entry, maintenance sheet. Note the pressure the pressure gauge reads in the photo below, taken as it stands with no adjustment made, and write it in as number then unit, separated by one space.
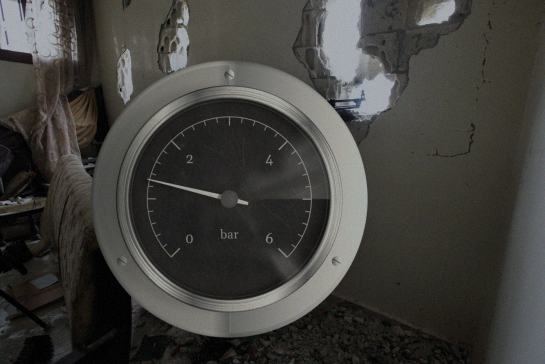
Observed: 1.3 bar
